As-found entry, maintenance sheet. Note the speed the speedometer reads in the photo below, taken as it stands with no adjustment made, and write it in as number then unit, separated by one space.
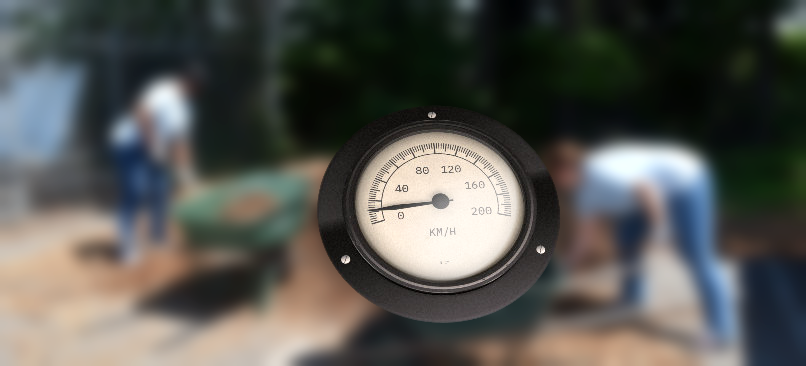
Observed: 10 km/h
